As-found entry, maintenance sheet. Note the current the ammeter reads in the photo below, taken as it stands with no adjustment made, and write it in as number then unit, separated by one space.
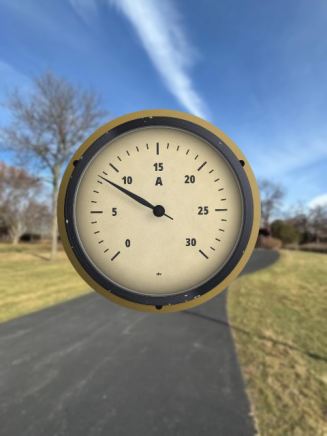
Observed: 8.5 A
